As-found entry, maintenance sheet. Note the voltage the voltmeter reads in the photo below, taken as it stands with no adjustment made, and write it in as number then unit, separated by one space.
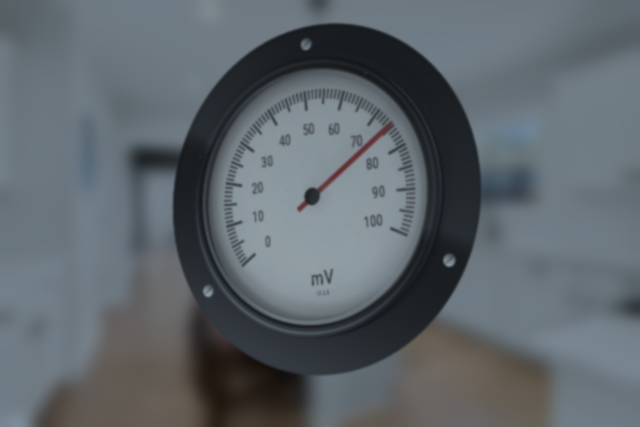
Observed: 75 mV
